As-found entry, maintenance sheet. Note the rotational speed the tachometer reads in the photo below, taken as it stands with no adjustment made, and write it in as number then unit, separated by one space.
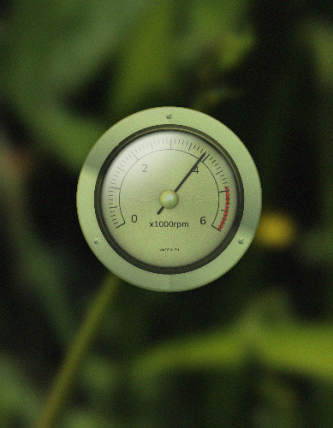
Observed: 3900 rpm
